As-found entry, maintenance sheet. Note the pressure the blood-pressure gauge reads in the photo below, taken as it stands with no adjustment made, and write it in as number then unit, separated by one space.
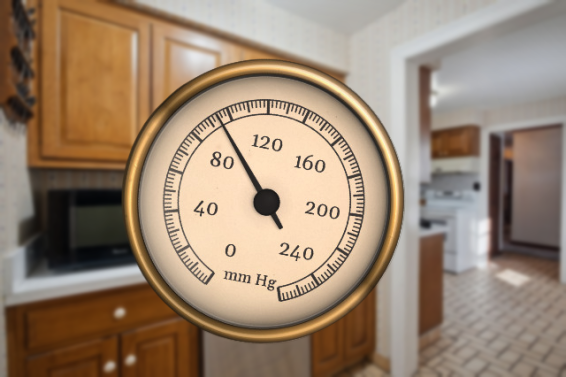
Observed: 94 mmHg
